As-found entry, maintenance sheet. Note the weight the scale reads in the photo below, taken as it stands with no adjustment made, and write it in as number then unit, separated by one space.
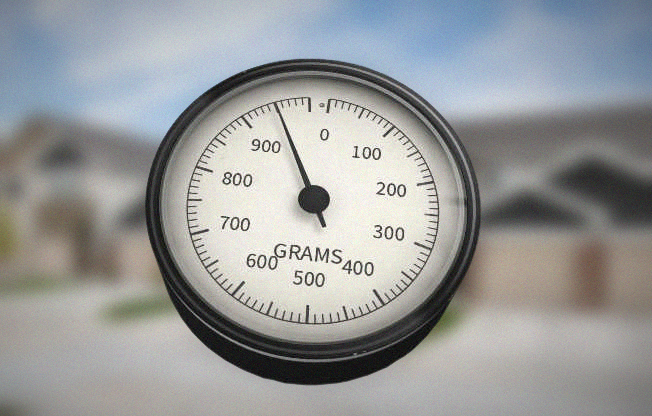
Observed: 950 g
